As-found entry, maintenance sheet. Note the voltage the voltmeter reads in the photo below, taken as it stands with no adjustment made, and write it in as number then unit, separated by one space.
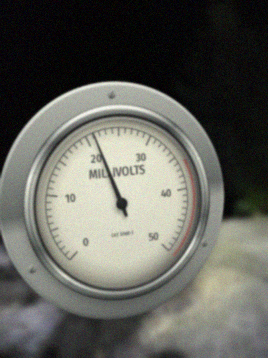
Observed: 21 mV
